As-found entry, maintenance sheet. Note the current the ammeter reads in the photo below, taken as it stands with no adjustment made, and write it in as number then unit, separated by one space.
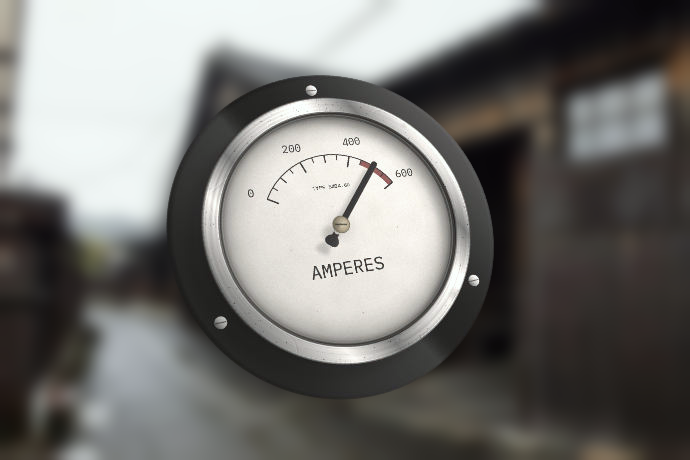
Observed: 500 A
